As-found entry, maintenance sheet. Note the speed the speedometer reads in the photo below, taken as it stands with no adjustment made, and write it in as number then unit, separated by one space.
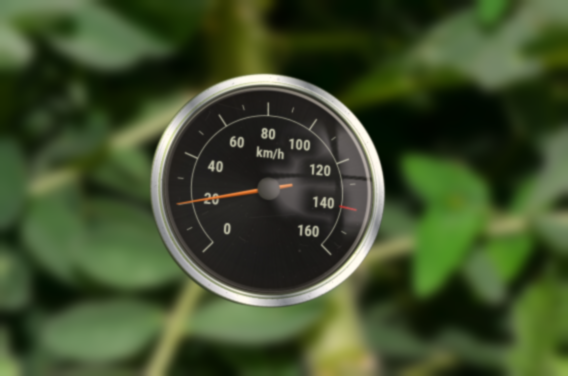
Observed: 20 km/h
